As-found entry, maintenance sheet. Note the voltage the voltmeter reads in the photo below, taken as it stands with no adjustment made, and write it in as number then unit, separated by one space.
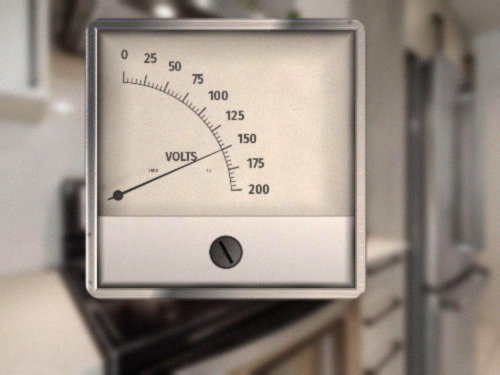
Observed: 150 V
